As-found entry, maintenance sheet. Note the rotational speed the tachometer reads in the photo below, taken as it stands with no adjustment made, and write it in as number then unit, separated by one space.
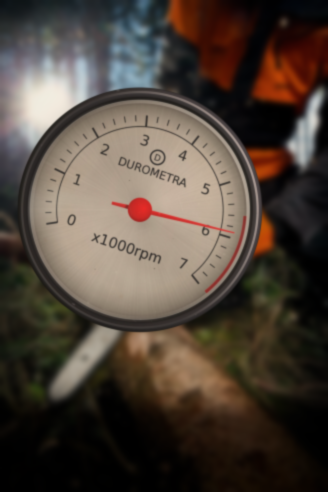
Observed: 5900 rpm
